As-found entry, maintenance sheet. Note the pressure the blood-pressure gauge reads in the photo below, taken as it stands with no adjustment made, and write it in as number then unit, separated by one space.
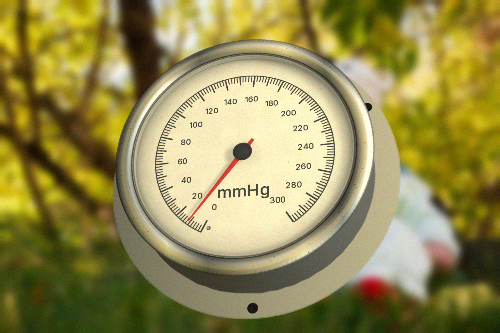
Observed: 10 mmHg
